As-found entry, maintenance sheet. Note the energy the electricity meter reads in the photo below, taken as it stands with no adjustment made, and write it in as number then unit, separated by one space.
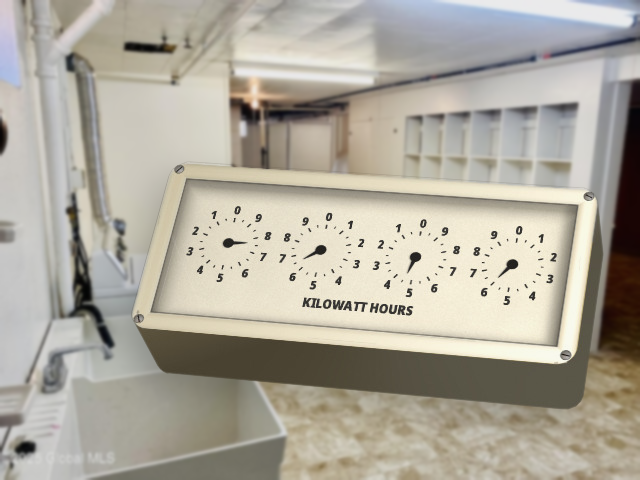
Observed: 7646 kWh
